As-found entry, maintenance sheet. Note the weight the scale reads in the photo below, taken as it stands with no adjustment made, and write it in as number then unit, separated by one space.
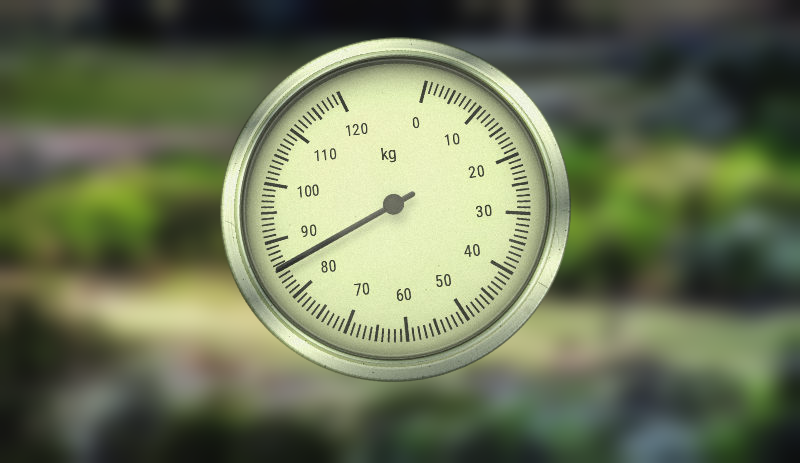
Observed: 85 kg
